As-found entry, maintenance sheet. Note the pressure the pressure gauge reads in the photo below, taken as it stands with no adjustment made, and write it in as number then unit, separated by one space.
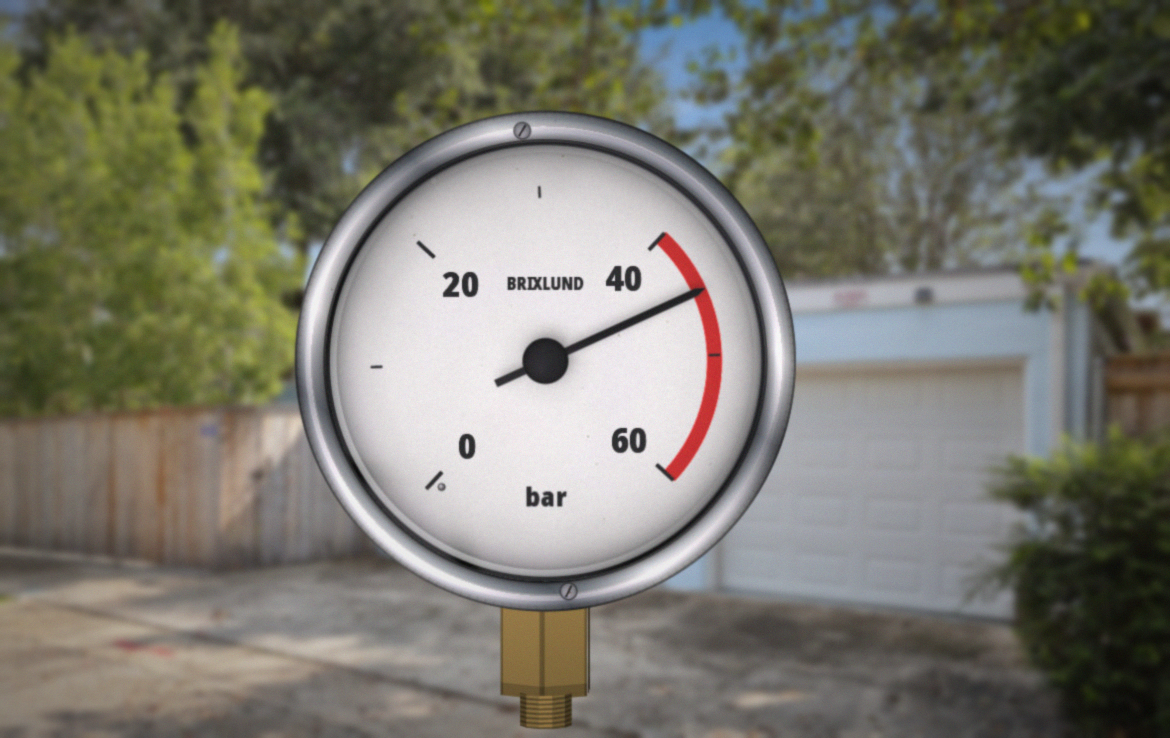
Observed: 45 bar
